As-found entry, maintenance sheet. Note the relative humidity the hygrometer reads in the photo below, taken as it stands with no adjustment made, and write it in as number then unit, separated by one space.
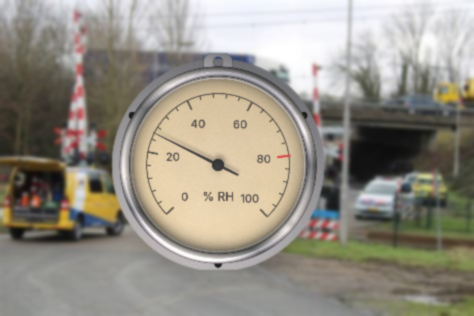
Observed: 26 %
